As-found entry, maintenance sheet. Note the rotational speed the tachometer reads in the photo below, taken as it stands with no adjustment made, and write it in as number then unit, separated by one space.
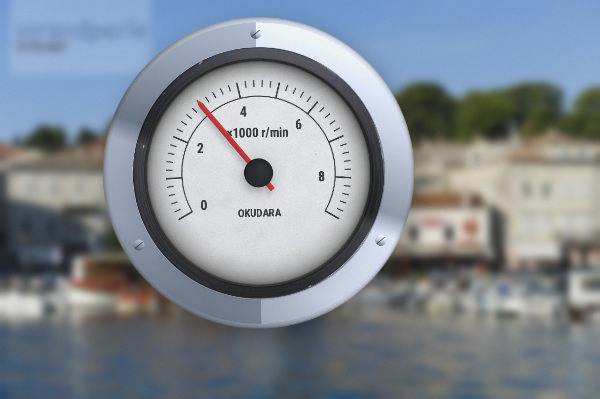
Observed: 3000 rpm
